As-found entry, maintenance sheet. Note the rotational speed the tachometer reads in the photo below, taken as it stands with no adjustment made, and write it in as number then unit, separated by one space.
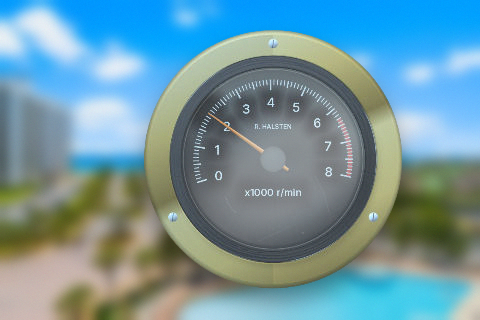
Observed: 2000 rpm
